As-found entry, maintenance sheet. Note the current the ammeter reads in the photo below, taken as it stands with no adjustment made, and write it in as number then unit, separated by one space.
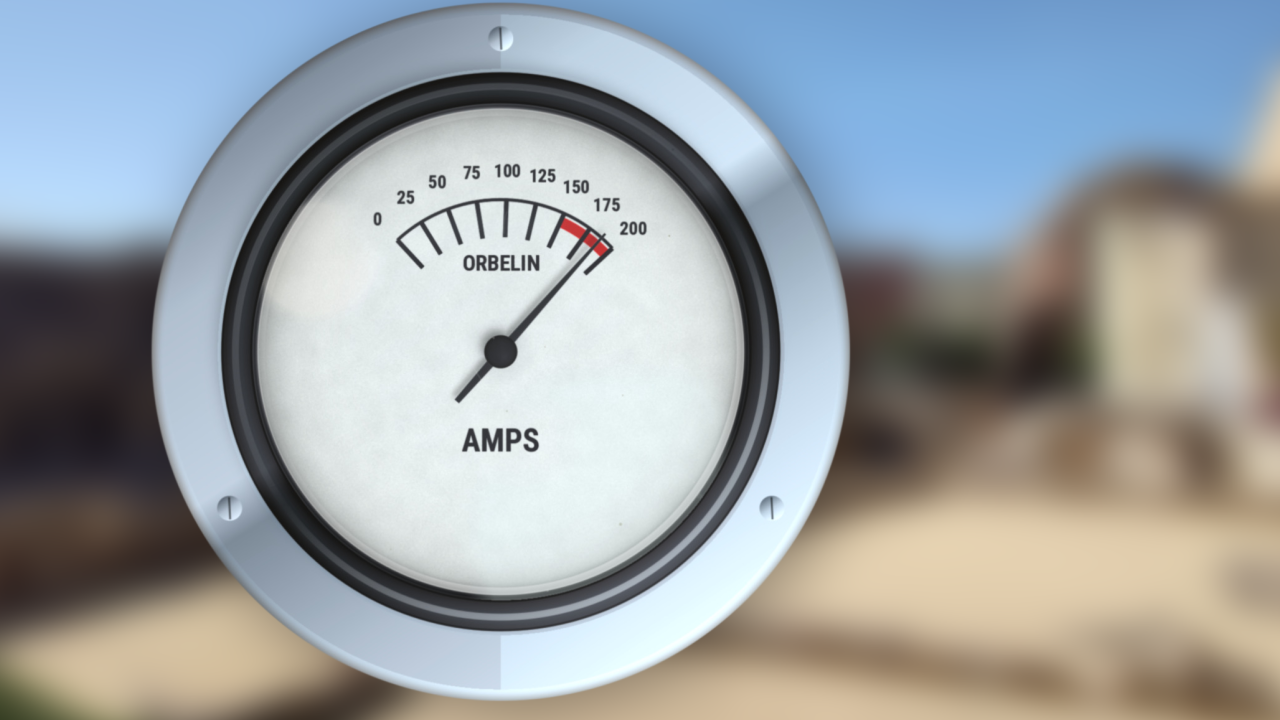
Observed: 187.5 A
